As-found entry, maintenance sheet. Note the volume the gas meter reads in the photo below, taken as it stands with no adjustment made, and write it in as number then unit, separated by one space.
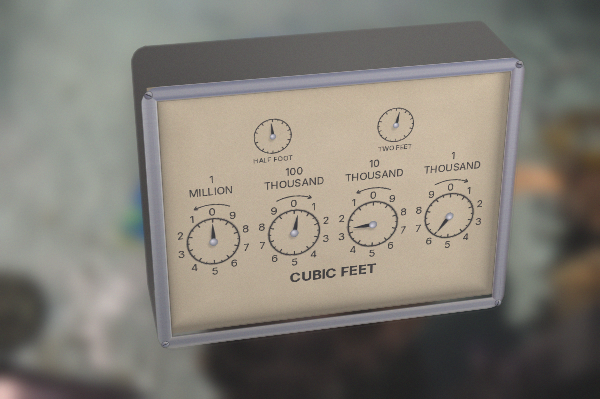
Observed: 2600 ft³
